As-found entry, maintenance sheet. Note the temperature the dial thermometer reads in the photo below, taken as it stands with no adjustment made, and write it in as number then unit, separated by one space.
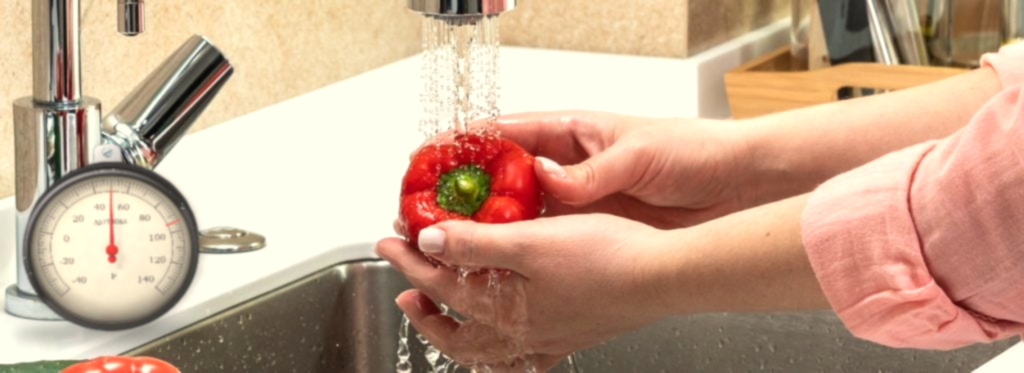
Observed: 50 °F
